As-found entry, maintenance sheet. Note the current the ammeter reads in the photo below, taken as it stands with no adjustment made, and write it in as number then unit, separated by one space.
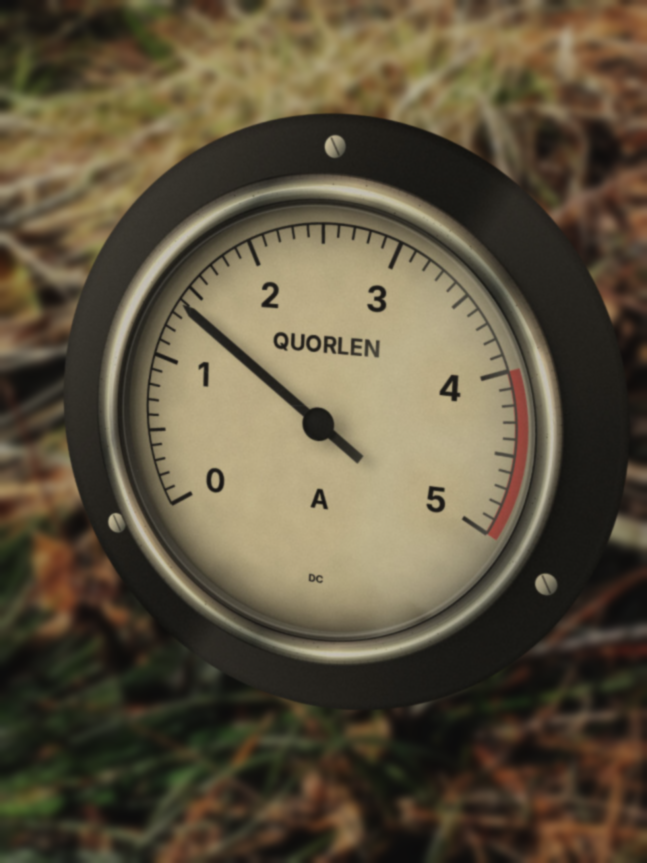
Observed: 1.4 A
